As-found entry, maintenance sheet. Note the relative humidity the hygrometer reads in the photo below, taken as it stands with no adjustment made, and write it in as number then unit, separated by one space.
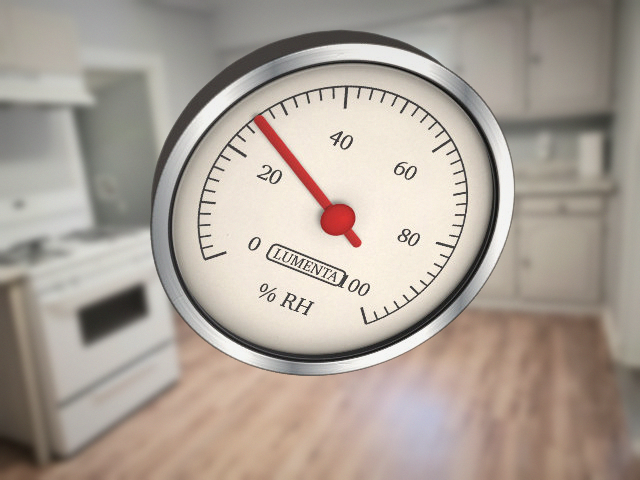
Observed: 26 %
